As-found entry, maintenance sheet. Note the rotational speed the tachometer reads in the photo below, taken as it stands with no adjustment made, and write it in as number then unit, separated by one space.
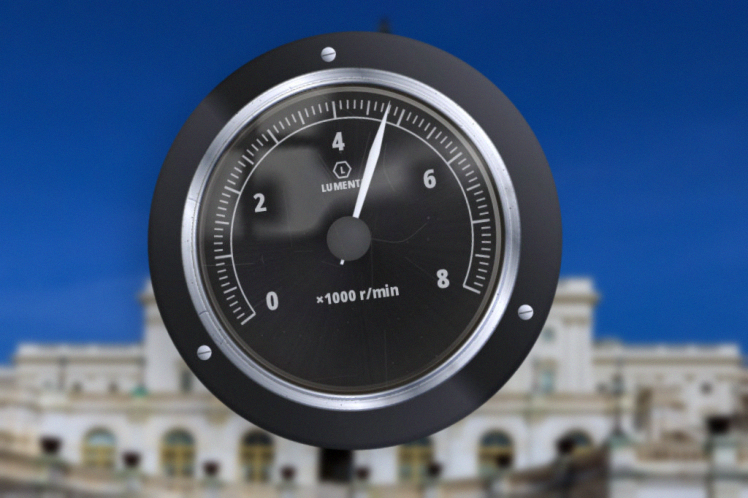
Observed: 4800 rpm
